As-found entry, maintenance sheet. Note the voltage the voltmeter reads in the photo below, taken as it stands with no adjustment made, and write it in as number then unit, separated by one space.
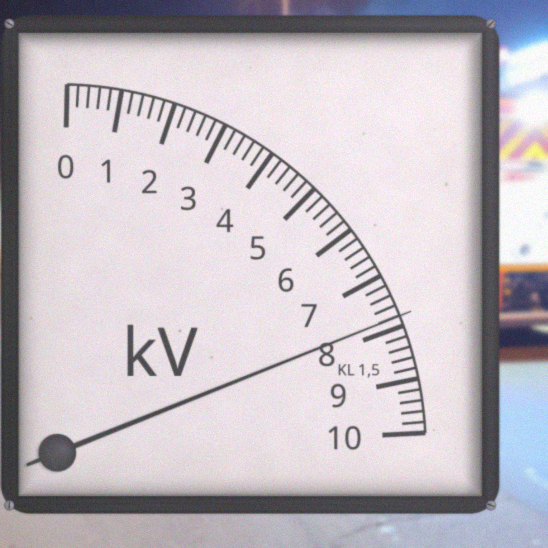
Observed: 7.8 kV
